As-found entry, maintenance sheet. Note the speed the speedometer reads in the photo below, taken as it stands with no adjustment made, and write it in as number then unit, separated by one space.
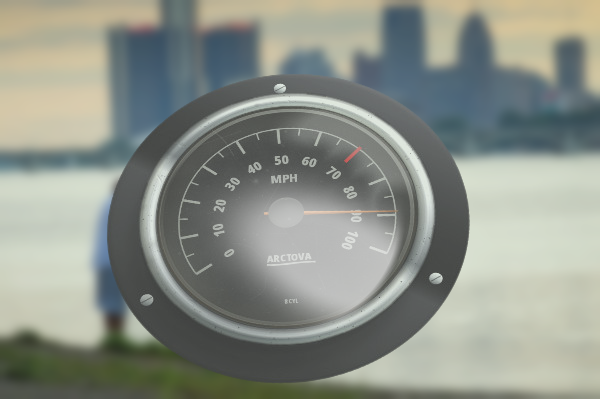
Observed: 90 mph
